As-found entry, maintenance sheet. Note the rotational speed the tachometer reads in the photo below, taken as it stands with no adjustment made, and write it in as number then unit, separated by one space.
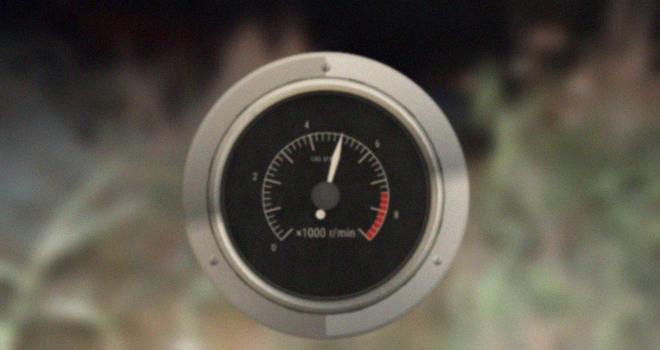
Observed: 5000 rpm
